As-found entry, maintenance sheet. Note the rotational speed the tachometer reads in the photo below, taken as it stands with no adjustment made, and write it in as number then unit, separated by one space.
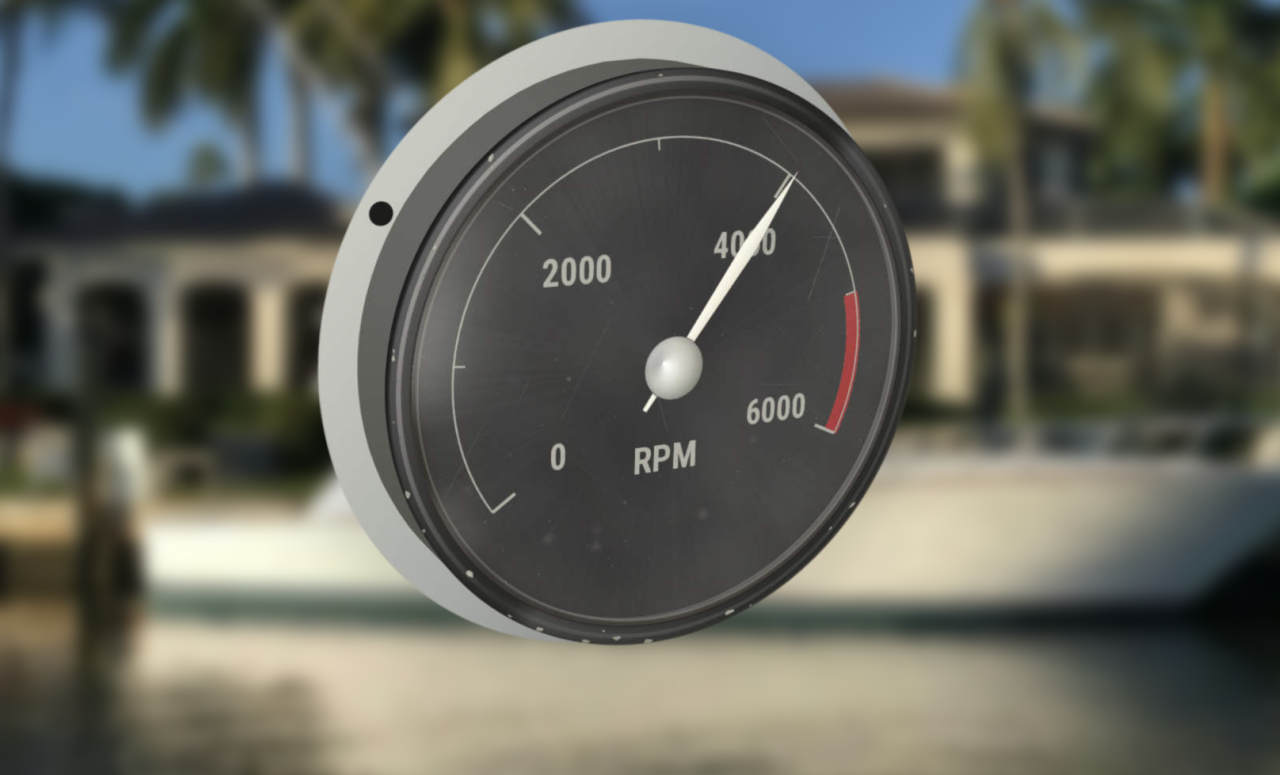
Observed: 4000 rpm
